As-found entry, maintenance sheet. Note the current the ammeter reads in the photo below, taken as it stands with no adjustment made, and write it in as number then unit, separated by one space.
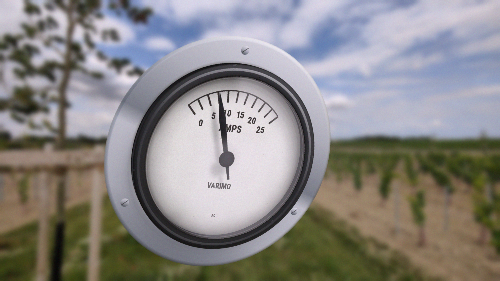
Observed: 7.5 A
